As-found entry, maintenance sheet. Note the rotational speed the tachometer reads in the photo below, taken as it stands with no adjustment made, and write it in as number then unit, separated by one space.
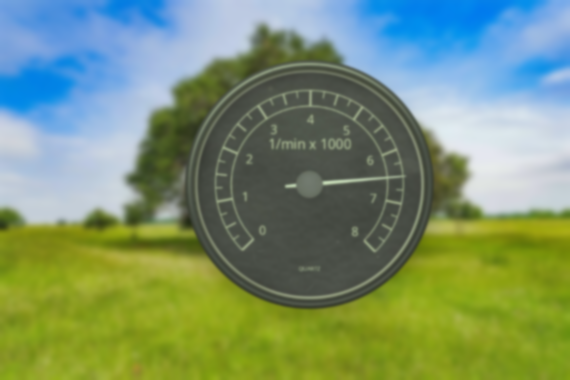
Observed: 6500 rpm
